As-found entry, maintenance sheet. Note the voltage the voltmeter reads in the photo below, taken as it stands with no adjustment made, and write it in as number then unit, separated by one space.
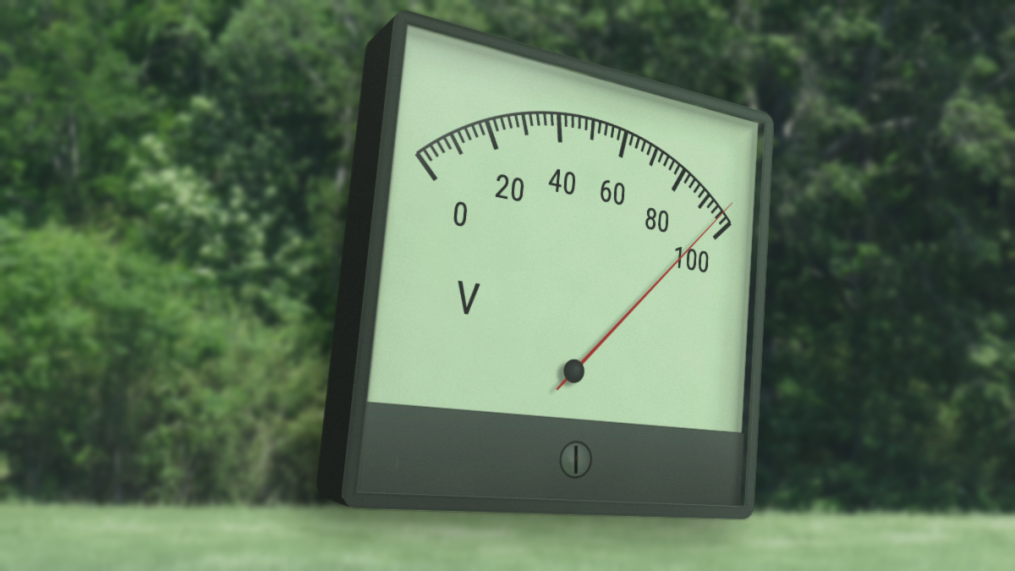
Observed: 96 V
